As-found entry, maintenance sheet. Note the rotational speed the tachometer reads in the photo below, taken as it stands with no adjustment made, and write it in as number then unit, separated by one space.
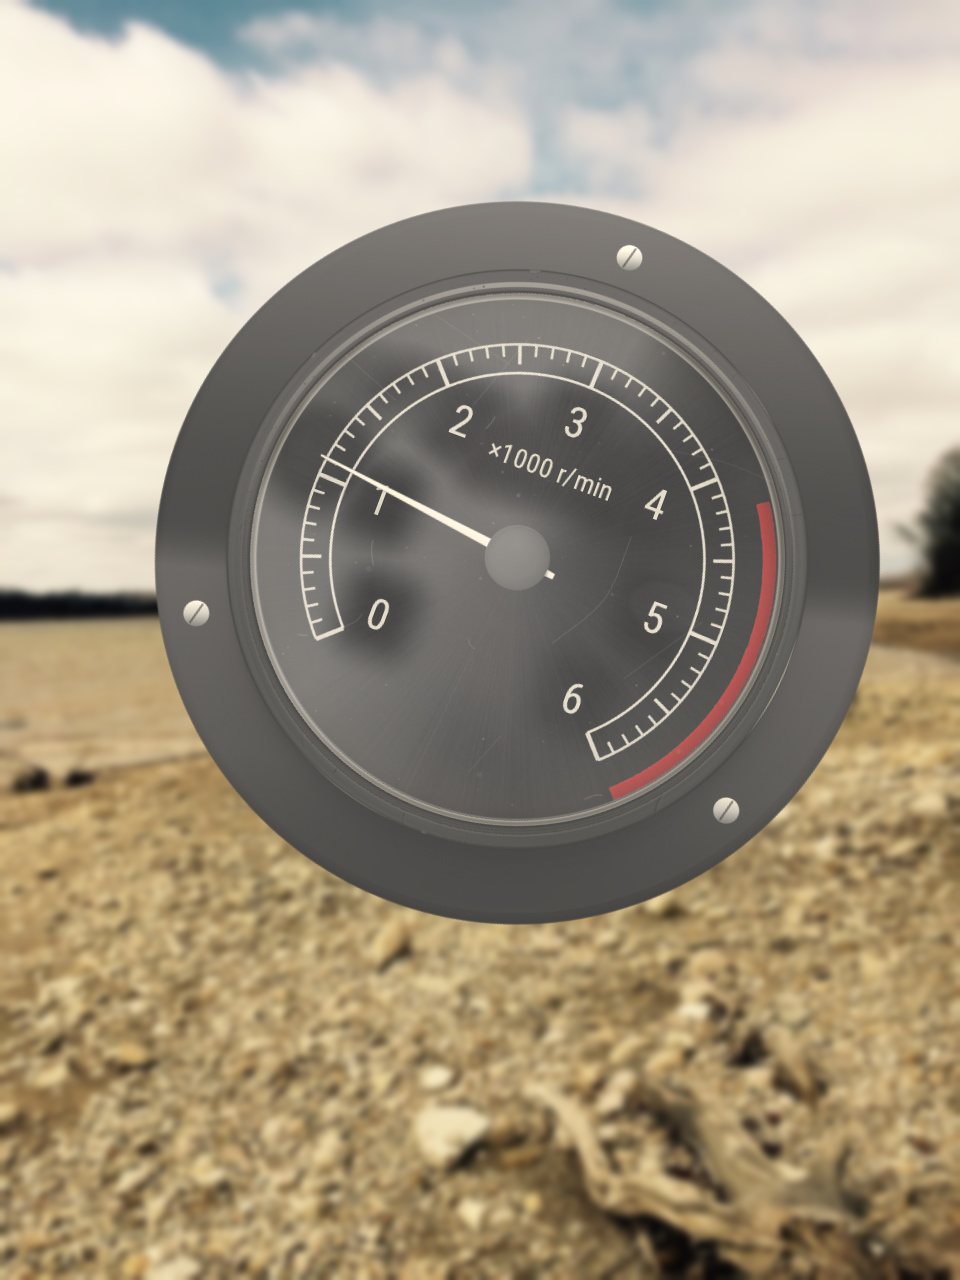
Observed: 1100 rpm
